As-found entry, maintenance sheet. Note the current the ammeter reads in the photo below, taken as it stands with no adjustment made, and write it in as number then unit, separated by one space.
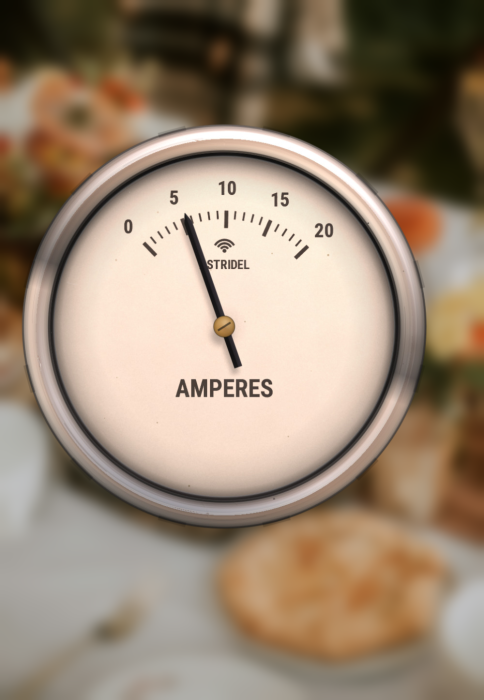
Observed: 5.5 A
